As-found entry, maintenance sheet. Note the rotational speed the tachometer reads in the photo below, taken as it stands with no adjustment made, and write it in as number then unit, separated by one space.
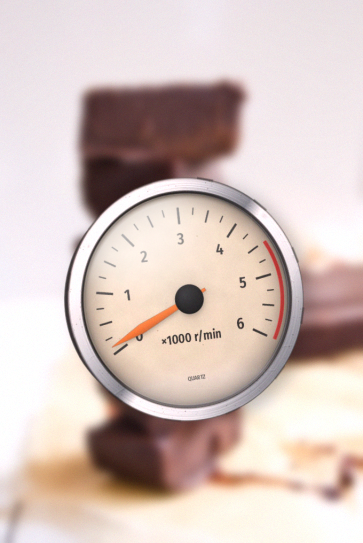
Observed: 125 rpm
